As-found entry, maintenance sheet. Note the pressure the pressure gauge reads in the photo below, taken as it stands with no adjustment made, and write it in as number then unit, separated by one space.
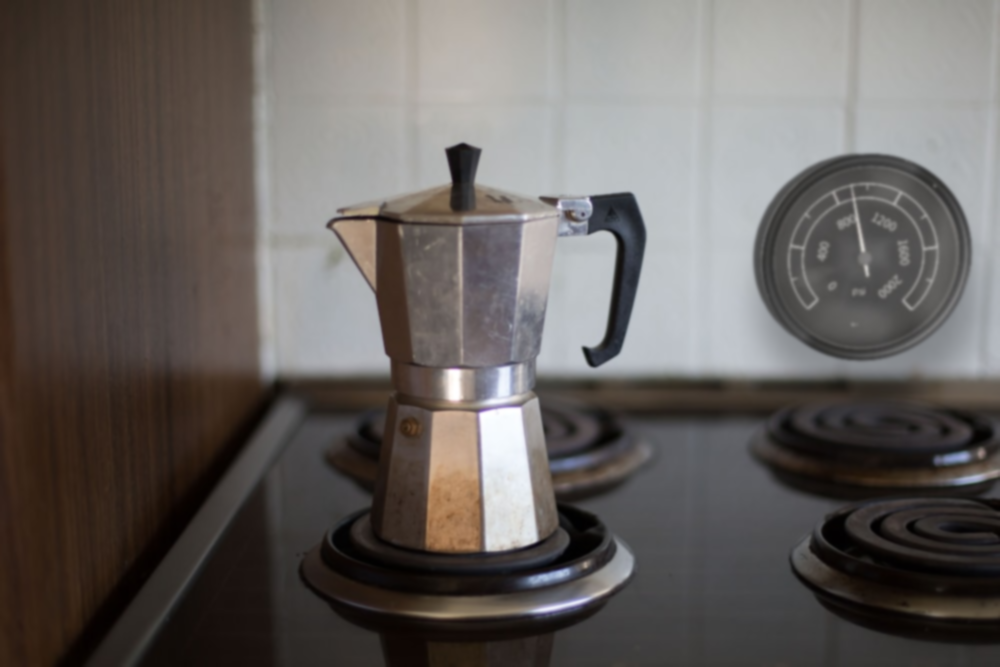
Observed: 900 psi
